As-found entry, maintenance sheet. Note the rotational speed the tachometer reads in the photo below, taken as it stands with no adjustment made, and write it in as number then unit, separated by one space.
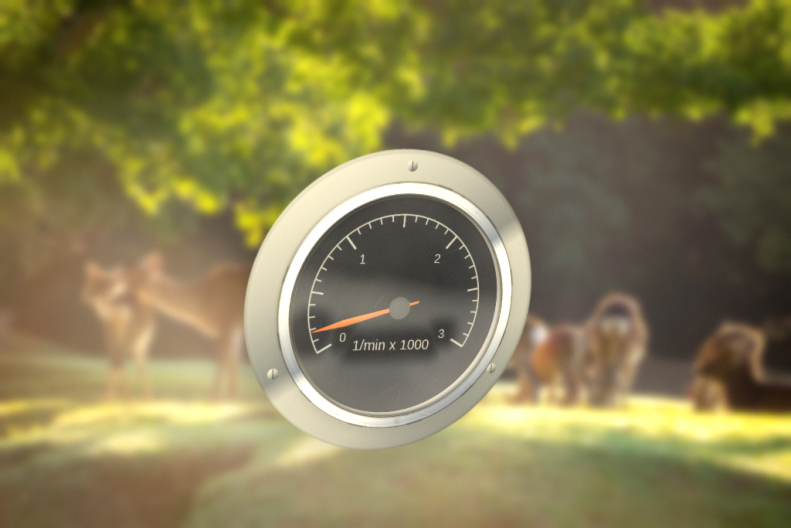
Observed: 200 rpm
